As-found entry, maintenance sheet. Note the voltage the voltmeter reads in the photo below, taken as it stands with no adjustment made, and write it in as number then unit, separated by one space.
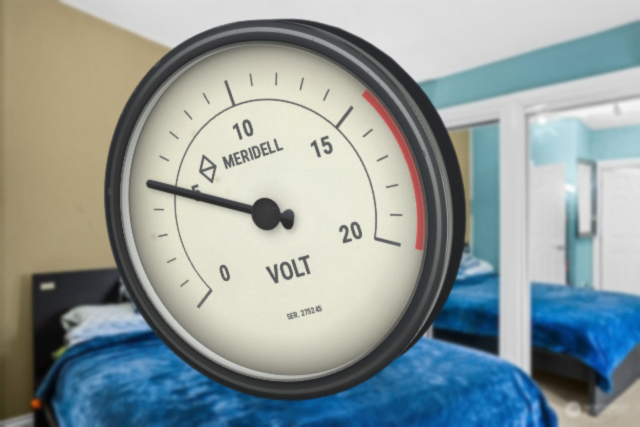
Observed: 5 V
